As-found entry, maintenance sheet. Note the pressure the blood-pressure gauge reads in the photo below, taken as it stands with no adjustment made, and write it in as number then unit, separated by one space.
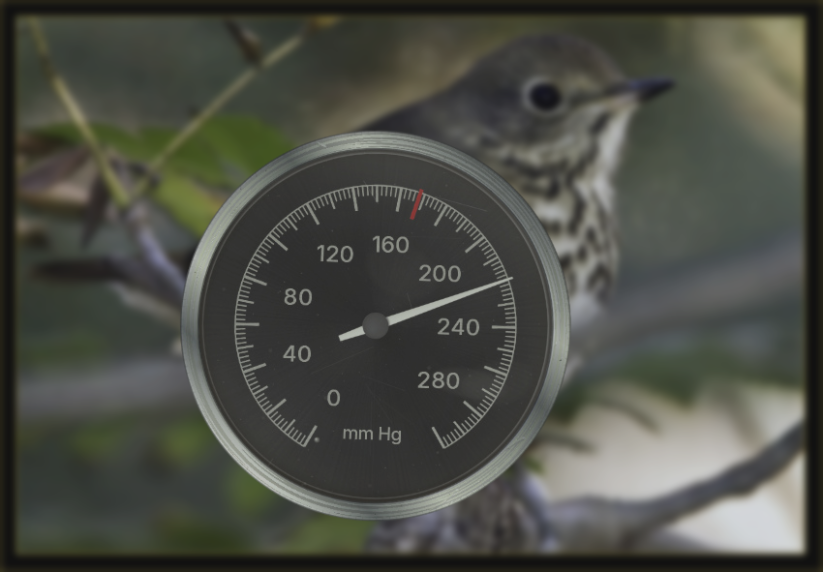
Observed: 220 mmHg
